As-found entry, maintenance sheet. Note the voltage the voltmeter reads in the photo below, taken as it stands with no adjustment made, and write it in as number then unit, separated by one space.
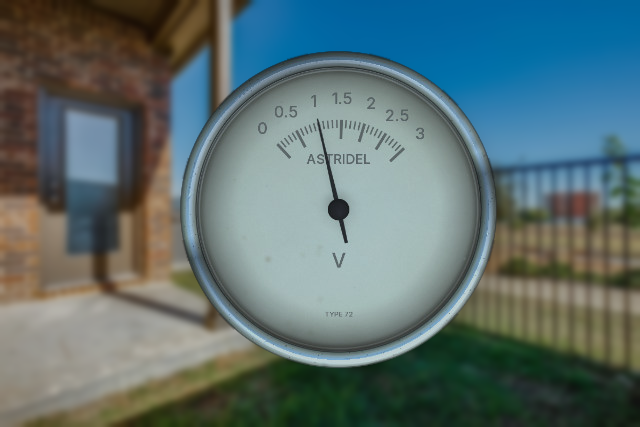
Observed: 1 V
